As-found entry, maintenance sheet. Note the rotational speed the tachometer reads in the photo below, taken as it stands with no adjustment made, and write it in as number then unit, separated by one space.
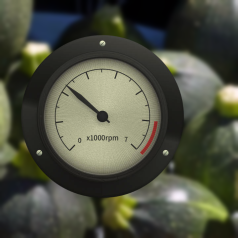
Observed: 2250 rpm
